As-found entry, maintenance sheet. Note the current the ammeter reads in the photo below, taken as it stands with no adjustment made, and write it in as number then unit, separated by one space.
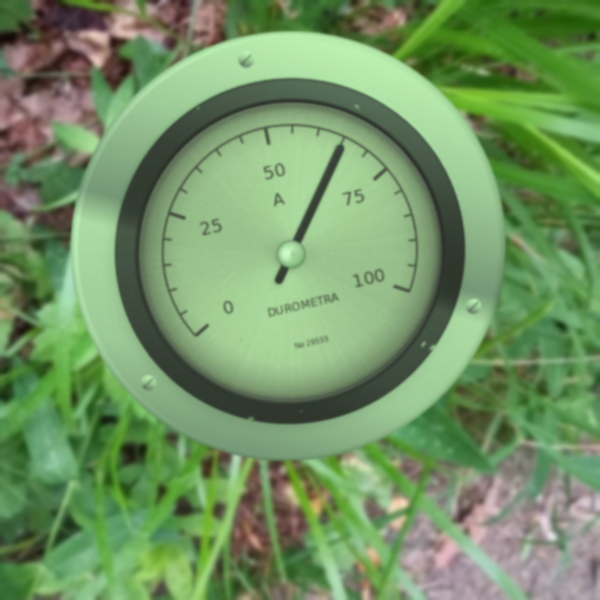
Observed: 65 A
